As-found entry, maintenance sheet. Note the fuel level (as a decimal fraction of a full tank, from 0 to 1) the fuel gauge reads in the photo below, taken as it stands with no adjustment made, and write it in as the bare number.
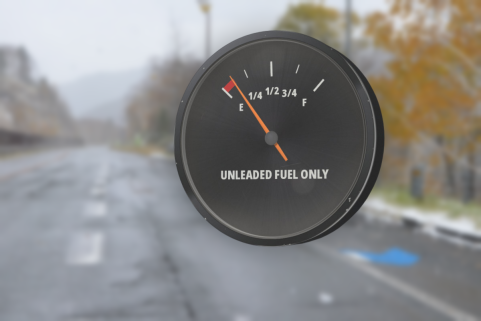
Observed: 0.125
